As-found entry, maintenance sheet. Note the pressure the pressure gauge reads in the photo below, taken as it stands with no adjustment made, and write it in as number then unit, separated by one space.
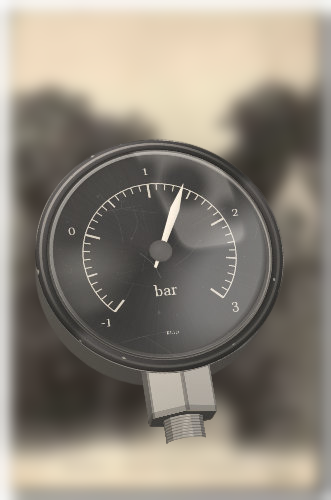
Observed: 1.4 bar
